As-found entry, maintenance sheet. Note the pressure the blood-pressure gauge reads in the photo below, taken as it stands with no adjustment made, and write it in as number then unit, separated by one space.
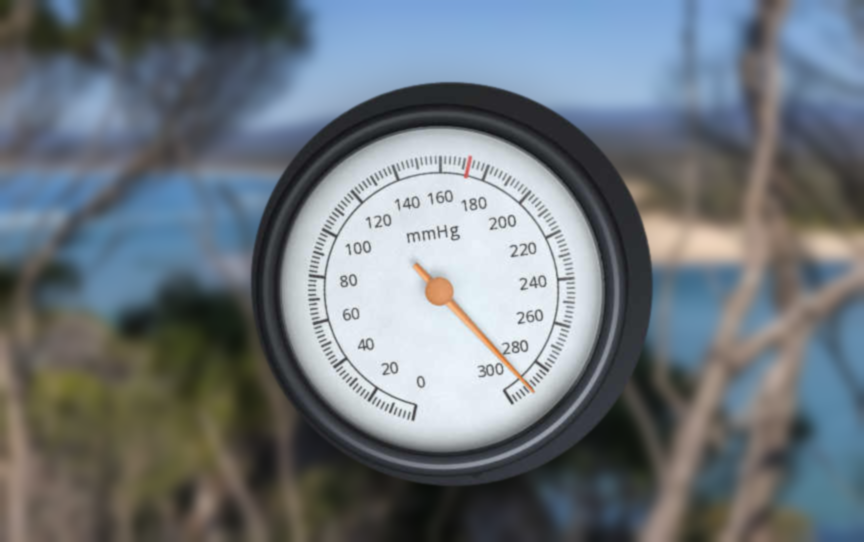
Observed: 290 mmHg
